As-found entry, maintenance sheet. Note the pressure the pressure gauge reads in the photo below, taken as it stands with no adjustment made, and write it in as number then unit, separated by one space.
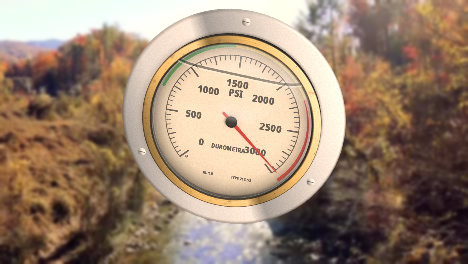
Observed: 2950 psi
